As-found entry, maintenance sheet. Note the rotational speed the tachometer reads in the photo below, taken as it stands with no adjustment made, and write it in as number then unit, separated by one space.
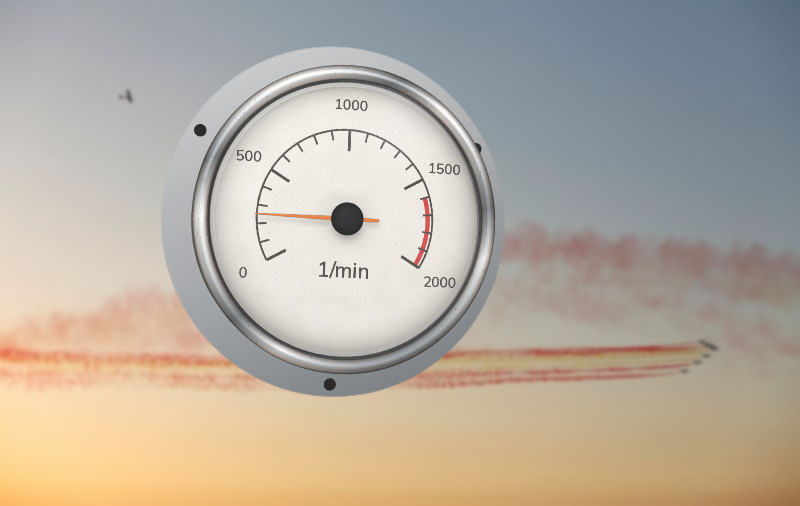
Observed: 250 rpm
